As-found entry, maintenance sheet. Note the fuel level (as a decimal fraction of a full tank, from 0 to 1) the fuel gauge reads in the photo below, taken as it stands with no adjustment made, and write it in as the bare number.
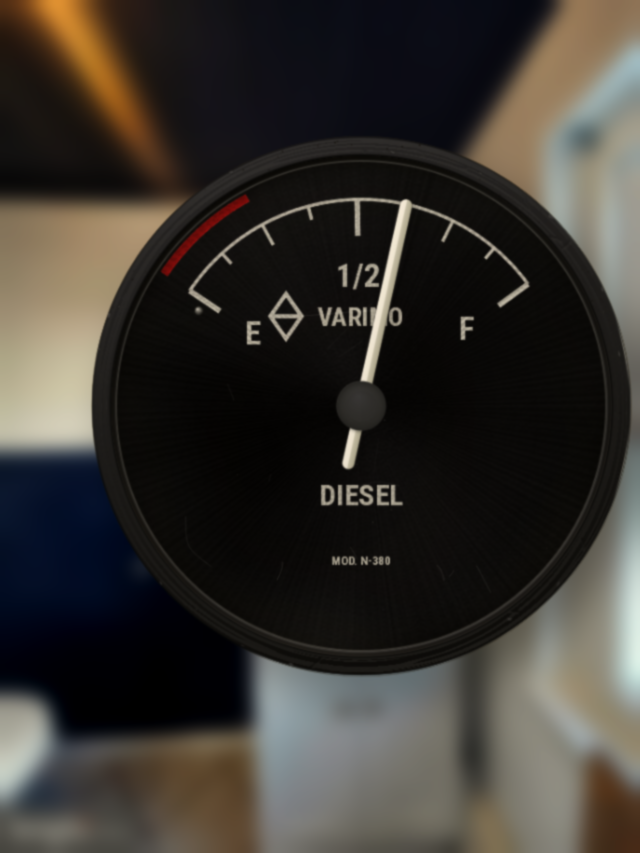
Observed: 0.625
